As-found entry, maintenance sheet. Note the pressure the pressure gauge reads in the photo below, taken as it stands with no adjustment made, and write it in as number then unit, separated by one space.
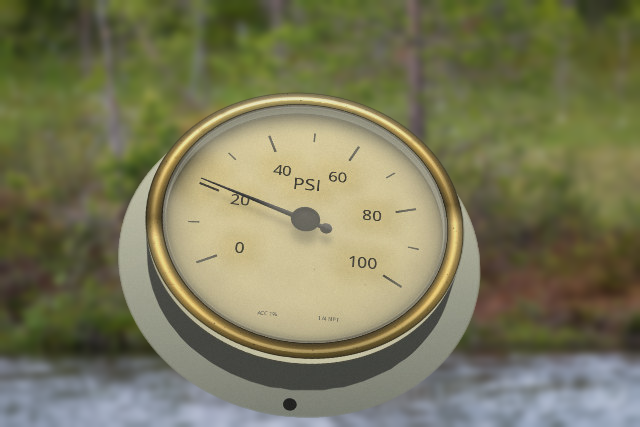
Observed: 20 psi
